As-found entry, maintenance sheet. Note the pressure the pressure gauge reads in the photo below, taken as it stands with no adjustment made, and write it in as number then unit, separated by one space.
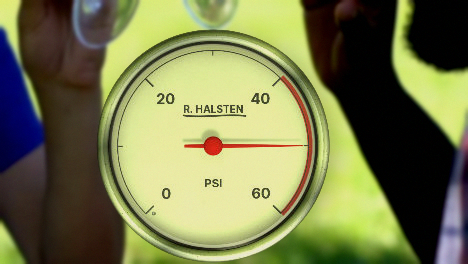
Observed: 50 psi
